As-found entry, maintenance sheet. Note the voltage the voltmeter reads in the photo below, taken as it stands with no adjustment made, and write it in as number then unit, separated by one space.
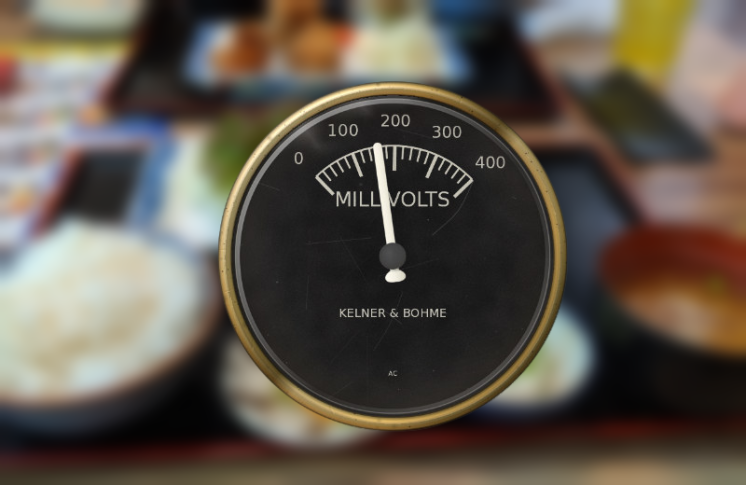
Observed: 160 mV
